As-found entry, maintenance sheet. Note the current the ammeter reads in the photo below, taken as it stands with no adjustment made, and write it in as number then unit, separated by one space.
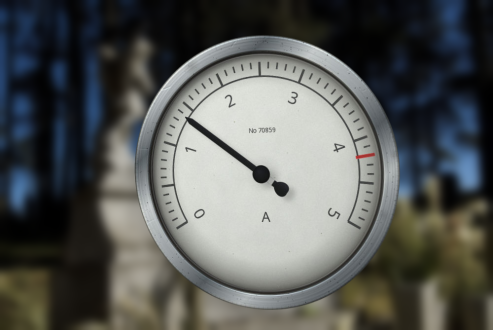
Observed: 1.4 A
